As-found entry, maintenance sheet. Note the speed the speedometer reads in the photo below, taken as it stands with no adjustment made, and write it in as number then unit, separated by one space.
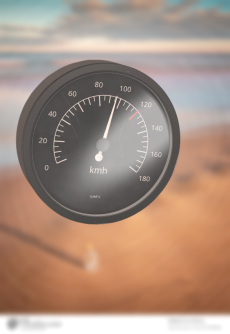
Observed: 95 km/h
